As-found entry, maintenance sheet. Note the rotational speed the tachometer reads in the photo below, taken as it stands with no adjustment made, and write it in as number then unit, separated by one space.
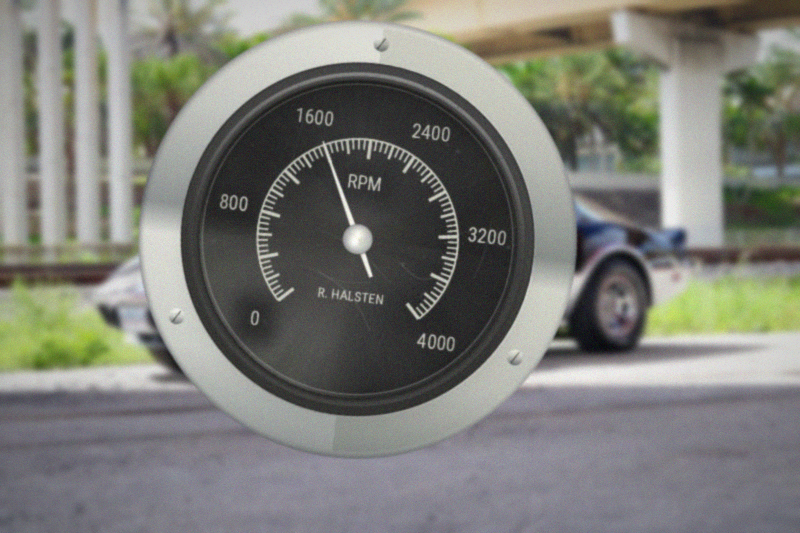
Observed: 1600 rpm
